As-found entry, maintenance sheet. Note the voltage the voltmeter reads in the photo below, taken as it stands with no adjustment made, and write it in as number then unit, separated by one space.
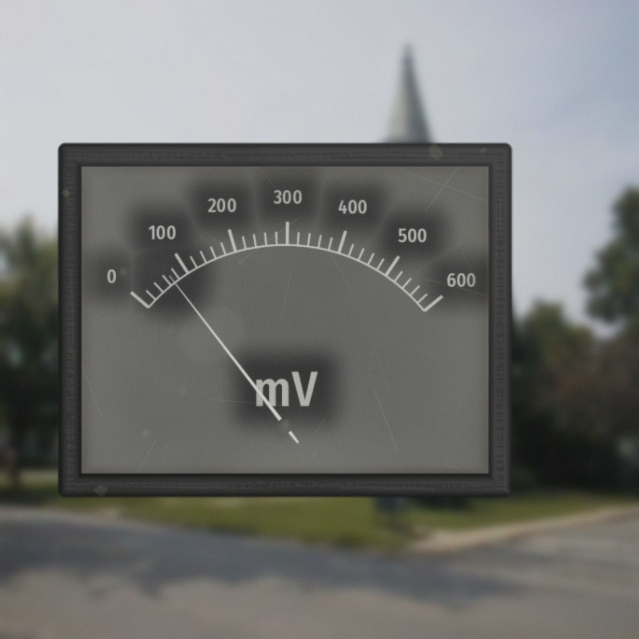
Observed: 70 mV
